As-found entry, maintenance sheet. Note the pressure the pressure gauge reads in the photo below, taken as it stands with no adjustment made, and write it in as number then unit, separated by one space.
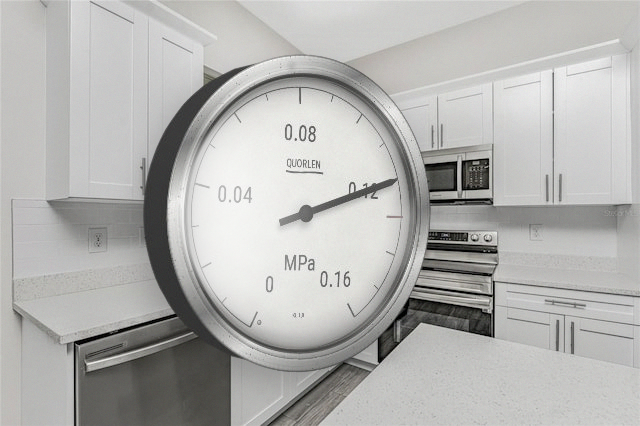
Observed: 0.12 MPa
